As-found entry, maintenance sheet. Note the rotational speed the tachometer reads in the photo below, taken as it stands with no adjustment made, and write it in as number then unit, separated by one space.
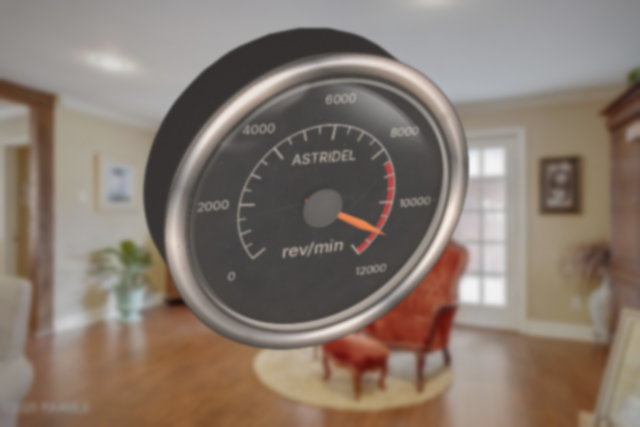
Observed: 11000 rpm
